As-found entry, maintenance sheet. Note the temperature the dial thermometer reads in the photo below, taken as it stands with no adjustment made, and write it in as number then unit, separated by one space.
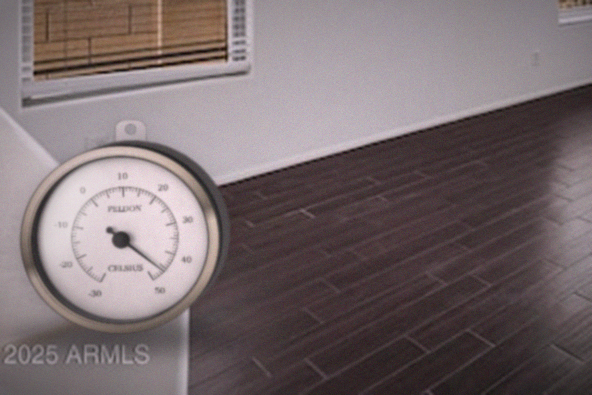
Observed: 45 °C
